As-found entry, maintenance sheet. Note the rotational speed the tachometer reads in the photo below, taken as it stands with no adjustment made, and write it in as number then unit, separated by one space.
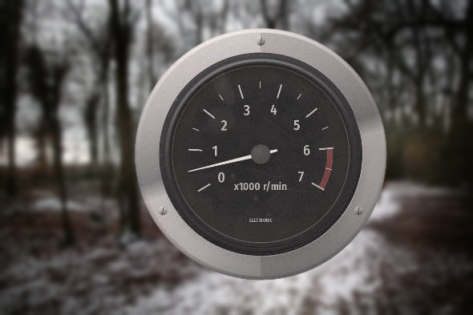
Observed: 500 rpm
